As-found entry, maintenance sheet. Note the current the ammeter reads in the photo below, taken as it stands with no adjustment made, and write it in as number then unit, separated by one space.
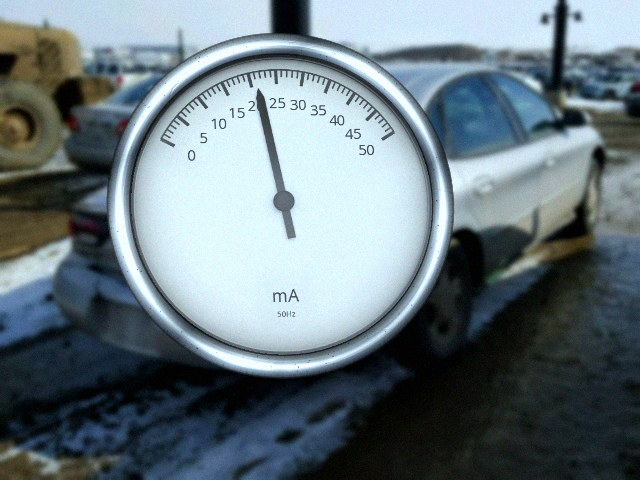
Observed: 21 mA
